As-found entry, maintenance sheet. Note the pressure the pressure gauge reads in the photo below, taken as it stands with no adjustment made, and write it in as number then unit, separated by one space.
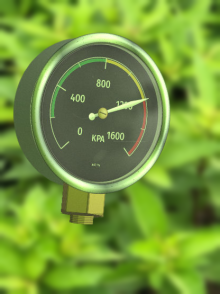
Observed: 1200 kPa
